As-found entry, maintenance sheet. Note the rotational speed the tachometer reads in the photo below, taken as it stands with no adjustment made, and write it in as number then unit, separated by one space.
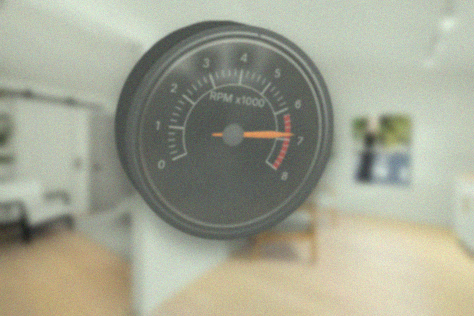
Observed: 6800 rpm
